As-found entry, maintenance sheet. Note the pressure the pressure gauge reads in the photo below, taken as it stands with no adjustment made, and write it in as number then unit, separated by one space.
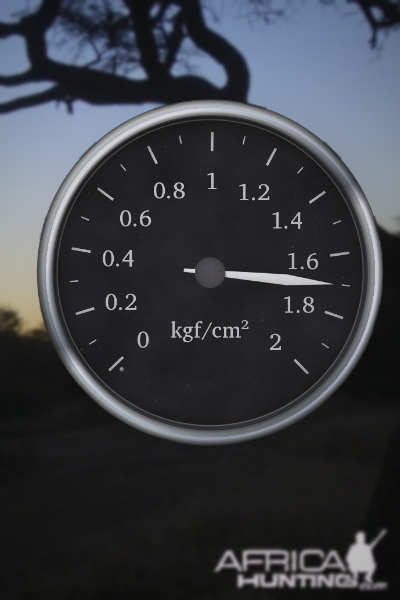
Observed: 1.7 kg/cm²
